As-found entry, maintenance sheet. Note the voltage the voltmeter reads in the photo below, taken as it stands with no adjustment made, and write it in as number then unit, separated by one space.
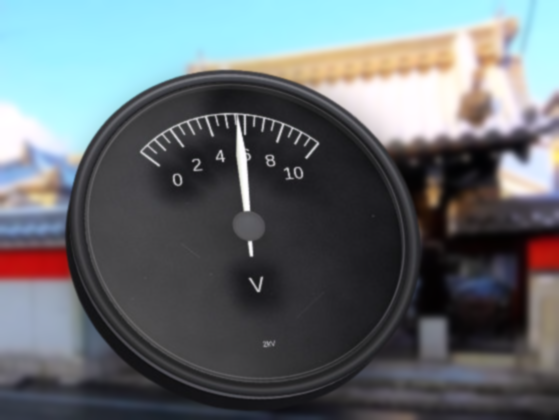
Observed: 5.5 V
